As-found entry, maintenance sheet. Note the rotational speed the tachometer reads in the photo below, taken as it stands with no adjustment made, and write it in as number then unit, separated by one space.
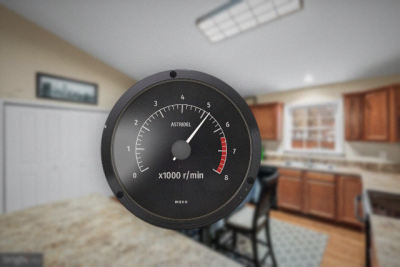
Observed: 5200 rpm
